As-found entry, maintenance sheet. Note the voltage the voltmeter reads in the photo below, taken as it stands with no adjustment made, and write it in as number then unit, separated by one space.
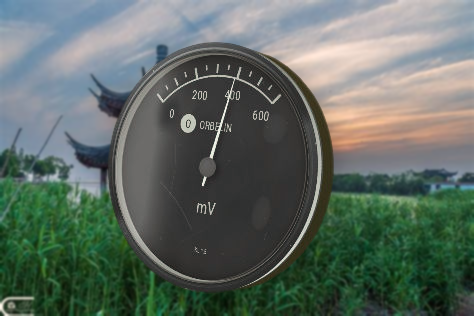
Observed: 400 mV
